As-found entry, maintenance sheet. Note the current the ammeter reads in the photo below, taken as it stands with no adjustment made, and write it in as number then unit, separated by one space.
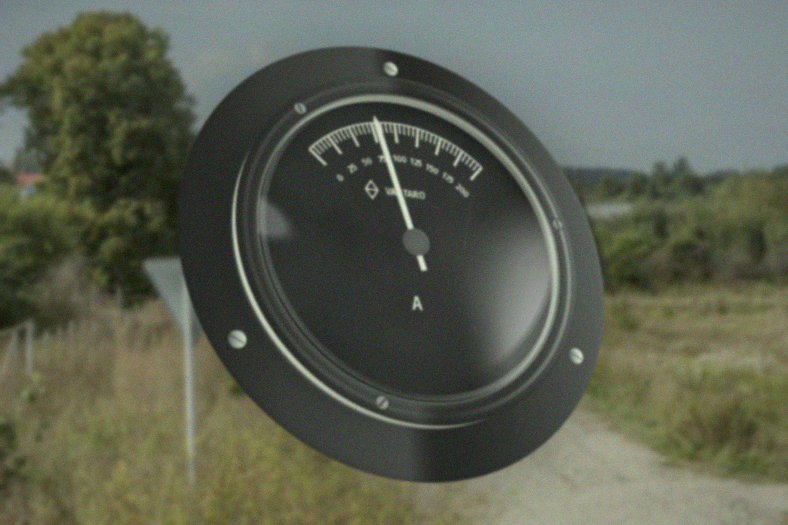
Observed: 75 A
